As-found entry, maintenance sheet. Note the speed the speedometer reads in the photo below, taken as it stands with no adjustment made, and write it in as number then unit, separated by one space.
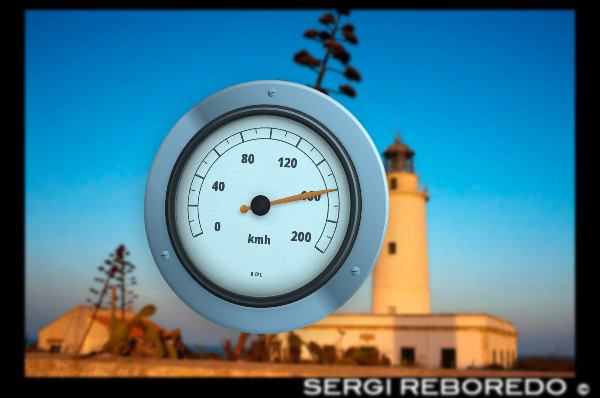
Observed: 160 km/h
